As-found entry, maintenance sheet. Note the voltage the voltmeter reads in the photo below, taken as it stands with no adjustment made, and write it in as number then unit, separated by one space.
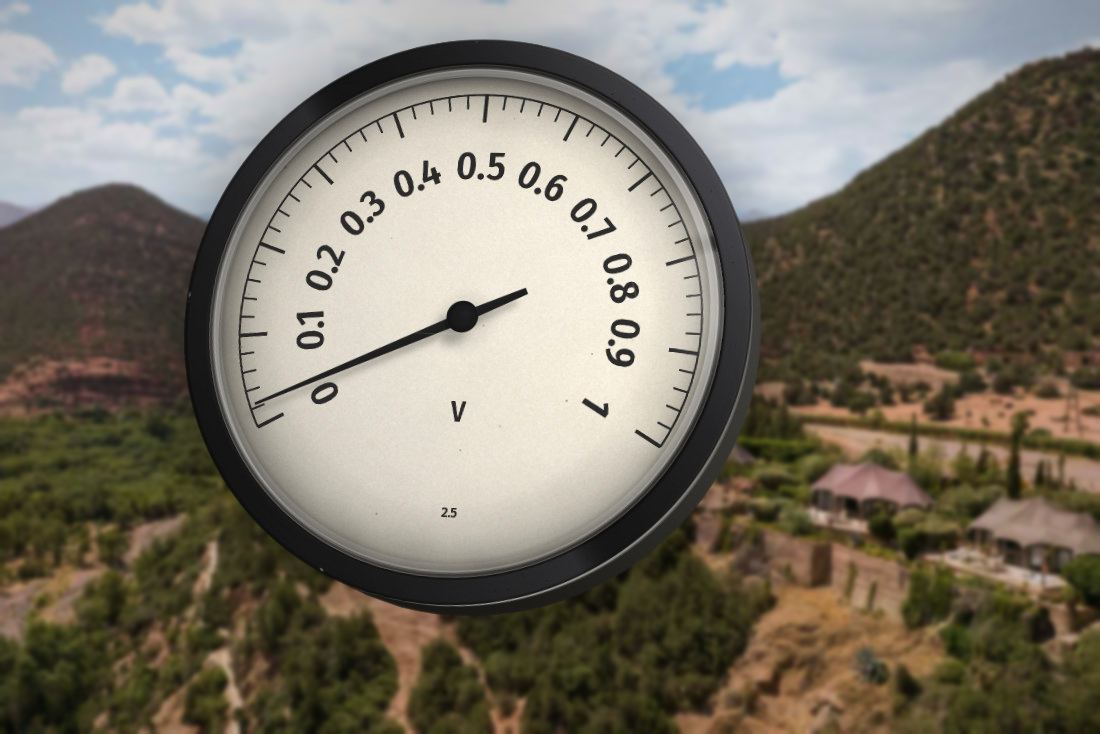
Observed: 0.02 V
